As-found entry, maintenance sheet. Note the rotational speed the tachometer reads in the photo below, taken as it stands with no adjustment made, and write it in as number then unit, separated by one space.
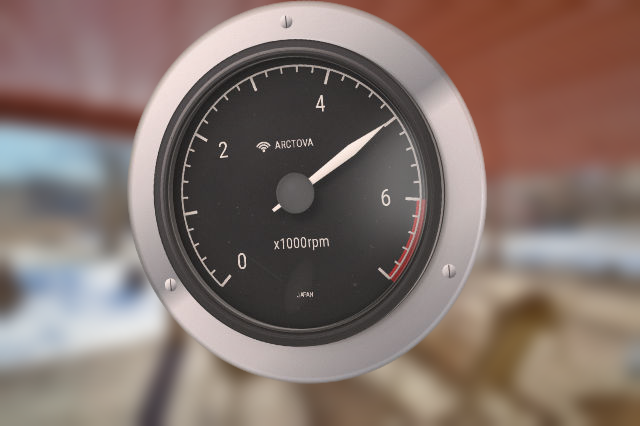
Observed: 5000 rpm
